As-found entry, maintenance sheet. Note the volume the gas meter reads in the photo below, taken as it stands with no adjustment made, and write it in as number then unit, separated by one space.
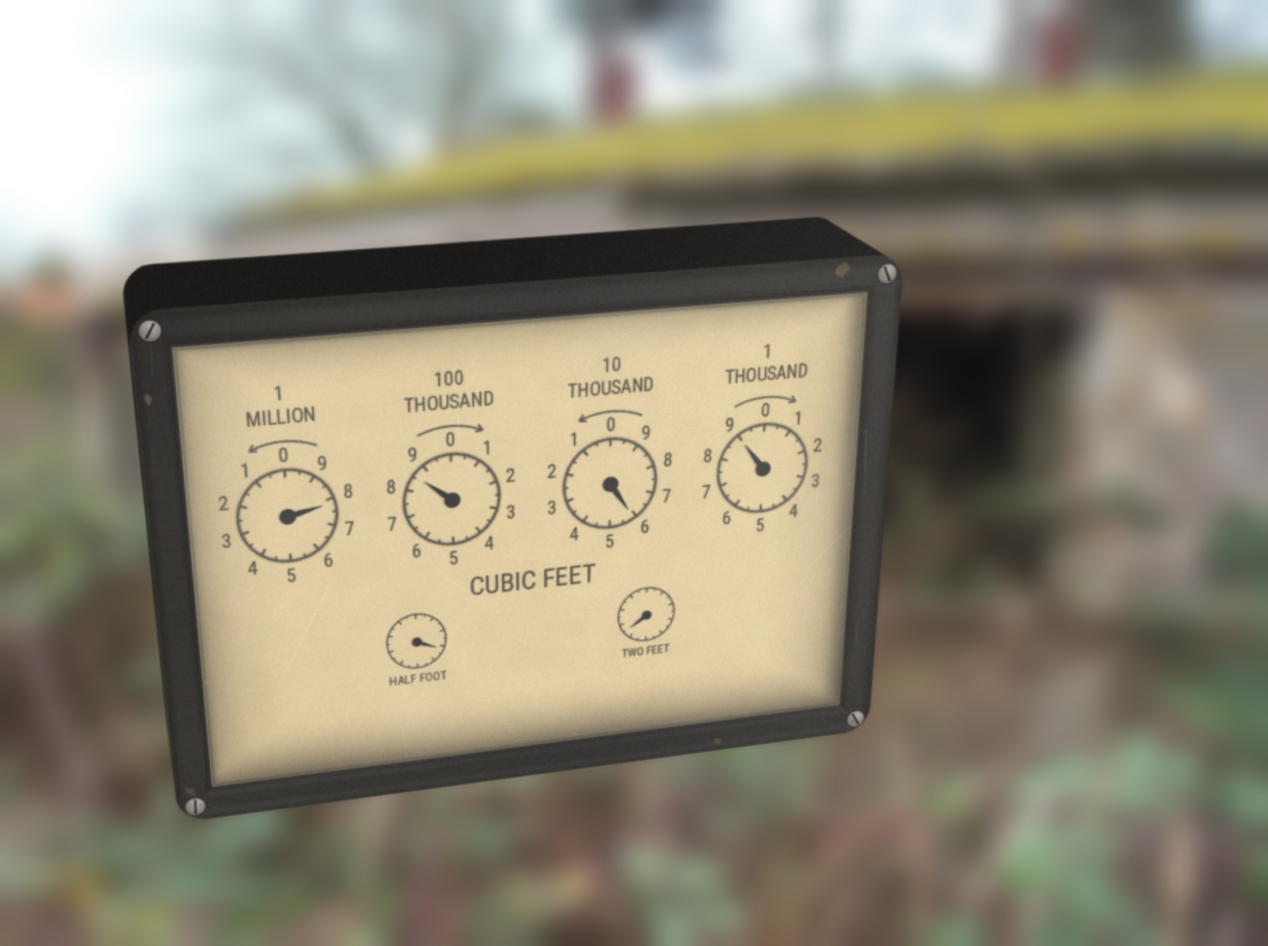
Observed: 785900 ft³
